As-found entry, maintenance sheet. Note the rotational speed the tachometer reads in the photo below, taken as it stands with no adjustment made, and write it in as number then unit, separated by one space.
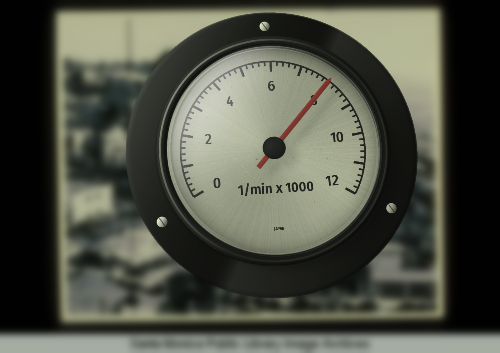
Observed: 8000 rpm
